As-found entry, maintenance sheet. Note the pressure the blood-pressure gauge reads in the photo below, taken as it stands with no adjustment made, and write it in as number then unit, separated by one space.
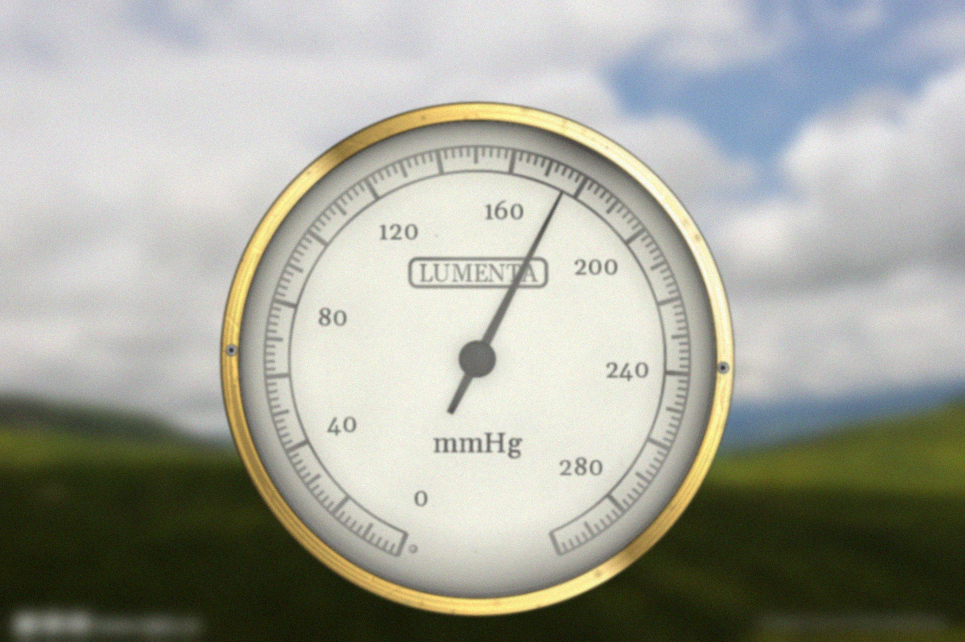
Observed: 176 mmHg
